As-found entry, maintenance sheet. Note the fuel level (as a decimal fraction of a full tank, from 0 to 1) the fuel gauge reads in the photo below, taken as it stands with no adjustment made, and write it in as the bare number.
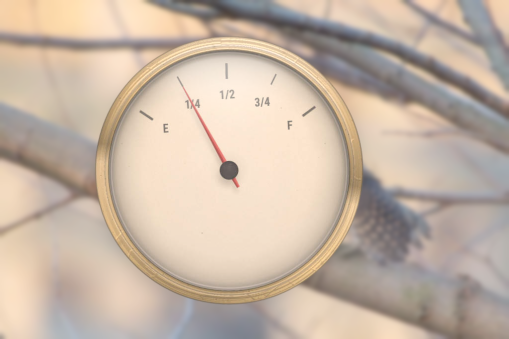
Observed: 0.25
